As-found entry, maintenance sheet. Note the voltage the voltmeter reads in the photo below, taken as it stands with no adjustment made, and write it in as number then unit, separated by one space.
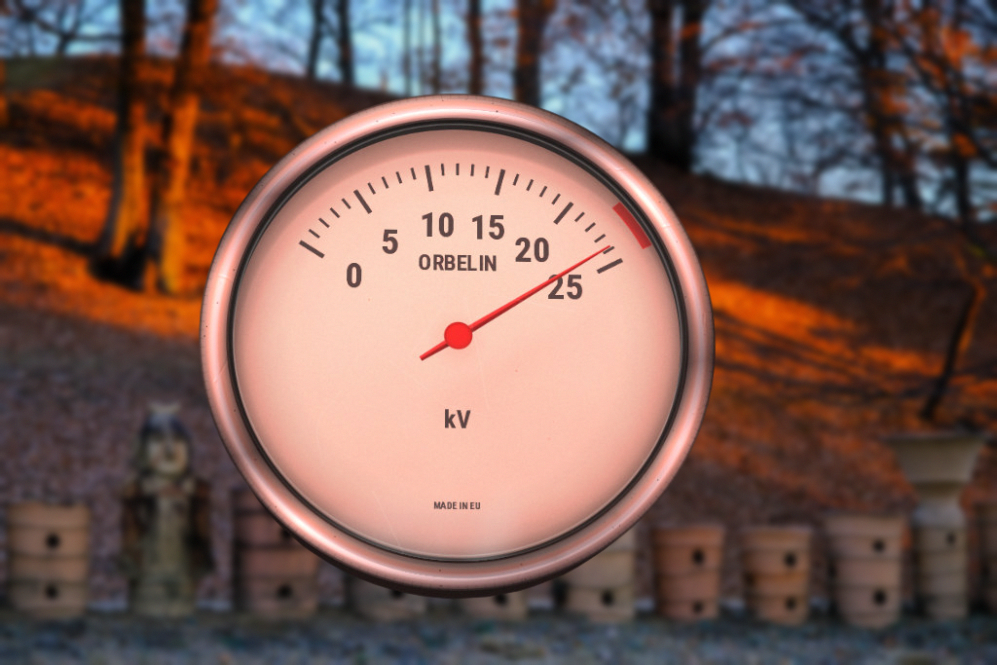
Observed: 24 kV
